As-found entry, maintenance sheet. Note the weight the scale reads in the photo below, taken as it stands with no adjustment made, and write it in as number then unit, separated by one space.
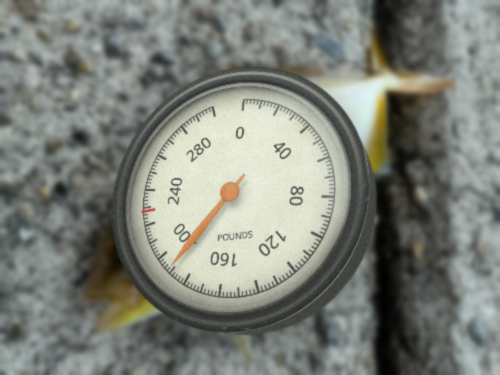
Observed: 190 lb
